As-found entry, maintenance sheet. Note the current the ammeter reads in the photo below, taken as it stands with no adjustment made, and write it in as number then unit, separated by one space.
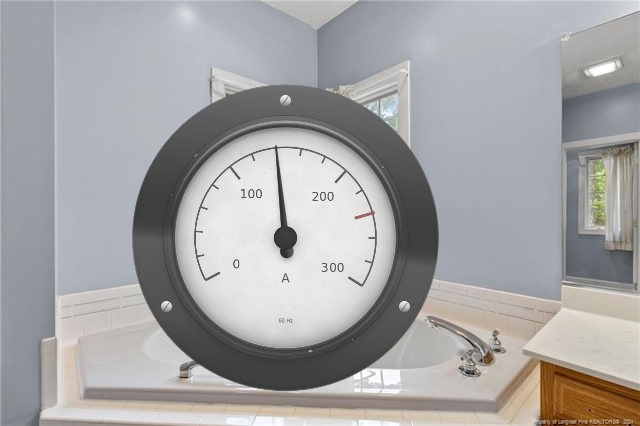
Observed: 140 A
